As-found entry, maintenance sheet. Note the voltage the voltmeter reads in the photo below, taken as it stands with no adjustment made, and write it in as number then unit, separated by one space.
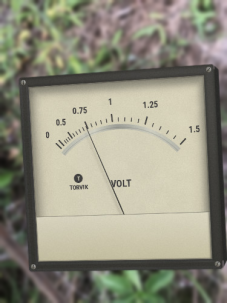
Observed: 0.75 V
